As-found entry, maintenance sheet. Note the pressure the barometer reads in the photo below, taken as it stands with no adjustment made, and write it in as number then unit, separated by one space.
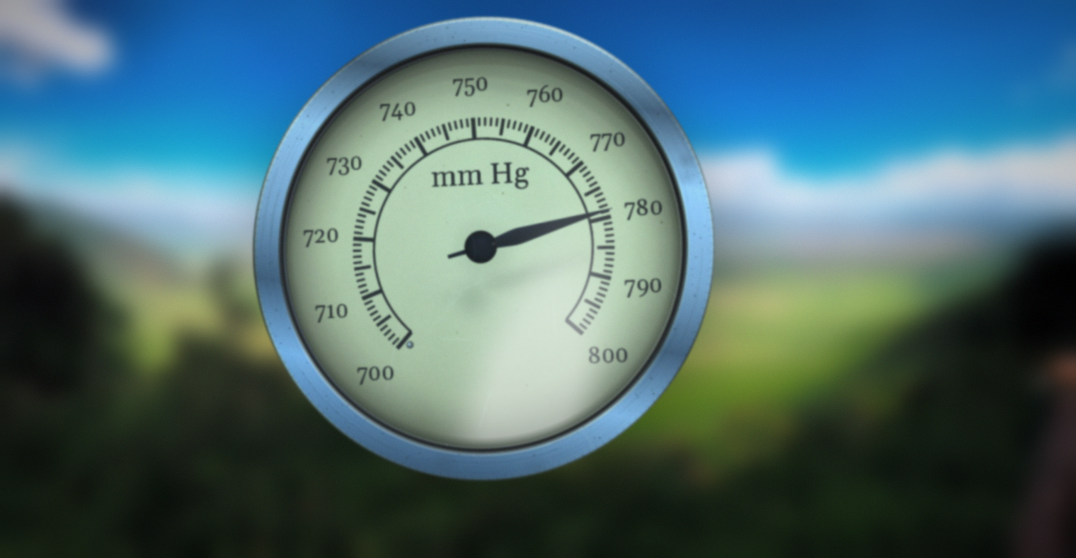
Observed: 779 mmHg
